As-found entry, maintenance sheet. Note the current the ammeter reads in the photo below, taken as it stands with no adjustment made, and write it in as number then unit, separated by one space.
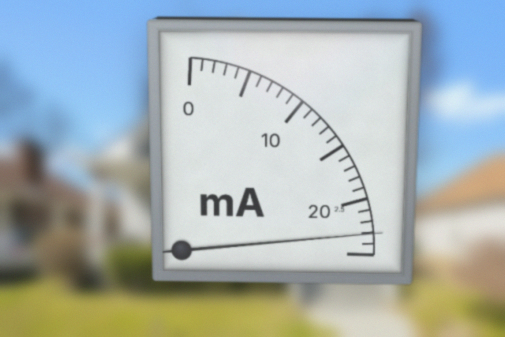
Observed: 23 mA
